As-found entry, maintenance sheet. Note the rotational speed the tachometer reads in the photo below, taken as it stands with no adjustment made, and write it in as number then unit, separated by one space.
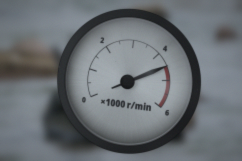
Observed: 4500 rpm
